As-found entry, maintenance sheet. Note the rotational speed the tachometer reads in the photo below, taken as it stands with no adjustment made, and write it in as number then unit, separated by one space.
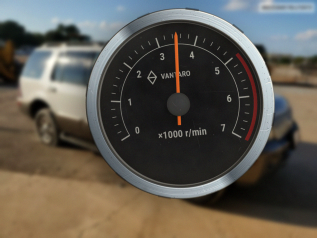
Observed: 3500 rpm
